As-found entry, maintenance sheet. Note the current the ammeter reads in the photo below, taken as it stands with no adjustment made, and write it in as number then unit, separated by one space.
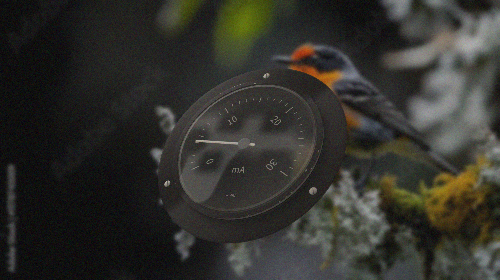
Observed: 4 mA
